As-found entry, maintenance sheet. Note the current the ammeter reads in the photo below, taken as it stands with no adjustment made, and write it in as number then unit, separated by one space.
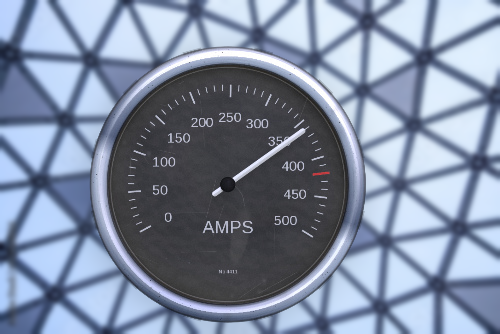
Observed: 360 A
